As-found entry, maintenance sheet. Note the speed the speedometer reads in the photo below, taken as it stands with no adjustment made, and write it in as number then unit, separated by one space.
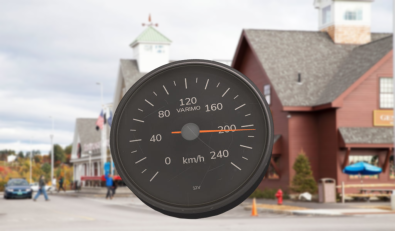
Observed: 205 km/h
